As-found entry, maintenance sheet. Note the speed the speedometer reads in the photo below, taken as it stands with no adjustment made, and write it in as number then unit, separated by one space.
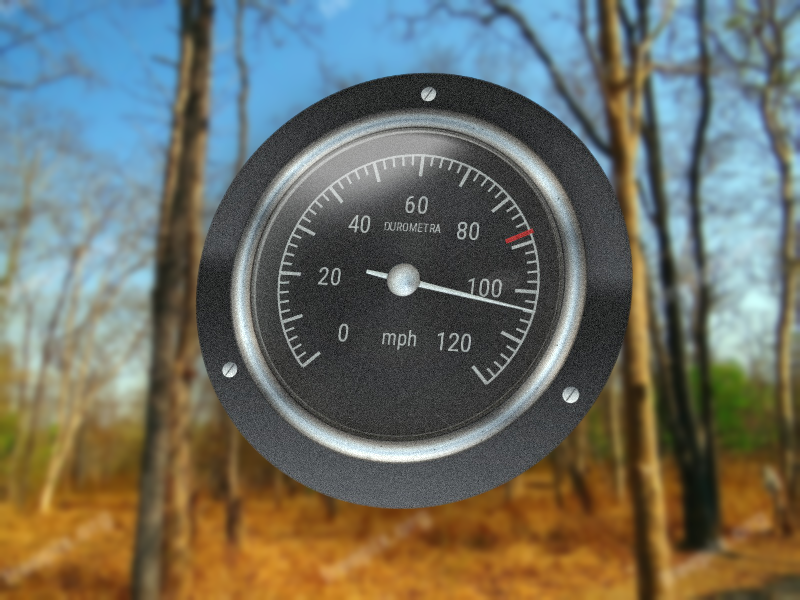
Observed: 104 mph
